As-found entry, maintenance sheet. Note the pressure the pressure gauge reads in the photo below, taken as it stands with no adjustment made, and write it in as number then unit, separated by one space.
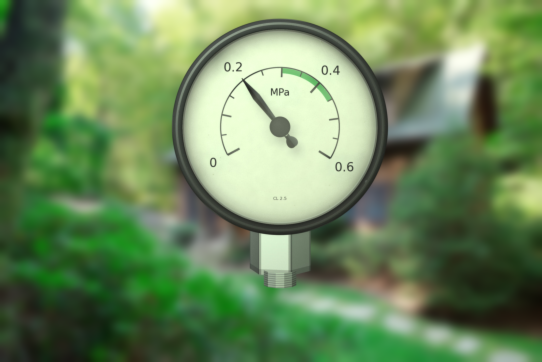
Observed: 0.2 MPa
